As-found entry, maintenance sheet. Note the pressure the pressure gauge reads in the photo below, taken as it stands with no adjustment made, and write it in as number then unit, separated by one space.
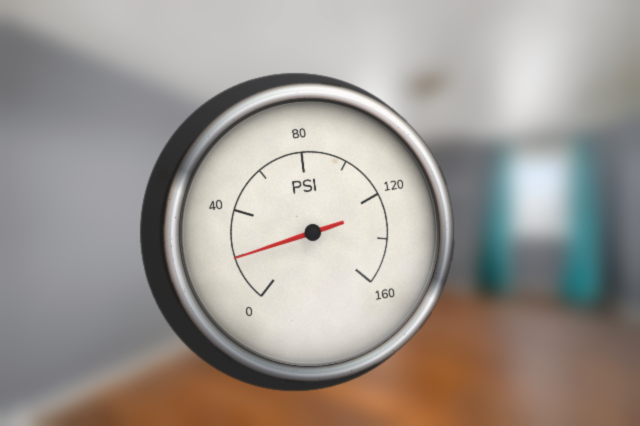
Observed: 20 psi
